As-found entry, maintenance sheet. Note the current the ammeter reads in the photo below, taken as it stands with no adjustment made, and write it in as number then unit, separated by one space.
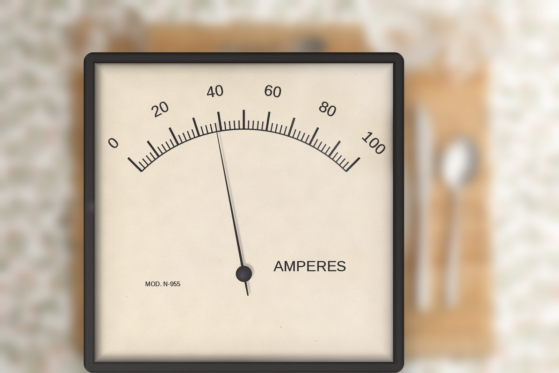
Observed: 38 A
